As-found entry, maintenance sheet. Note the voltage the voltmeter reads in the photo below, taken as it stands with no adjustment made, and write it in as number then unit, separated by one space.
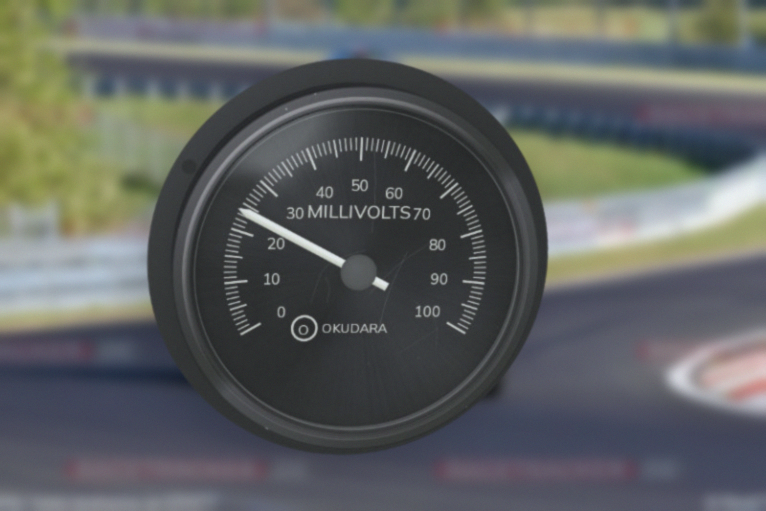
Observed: 24 mV
